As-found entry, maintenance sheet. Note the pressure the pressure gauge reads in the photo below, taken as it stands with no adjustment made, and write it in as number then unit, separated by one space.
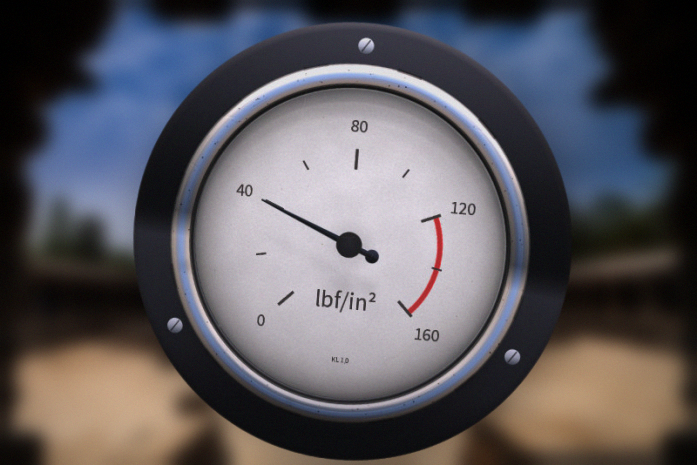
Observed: 40 psi
